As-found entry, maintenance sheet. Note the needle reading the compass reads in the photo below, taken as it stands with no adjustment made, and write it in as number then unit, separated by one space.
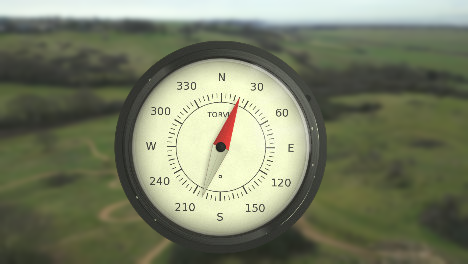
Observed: 20 °
